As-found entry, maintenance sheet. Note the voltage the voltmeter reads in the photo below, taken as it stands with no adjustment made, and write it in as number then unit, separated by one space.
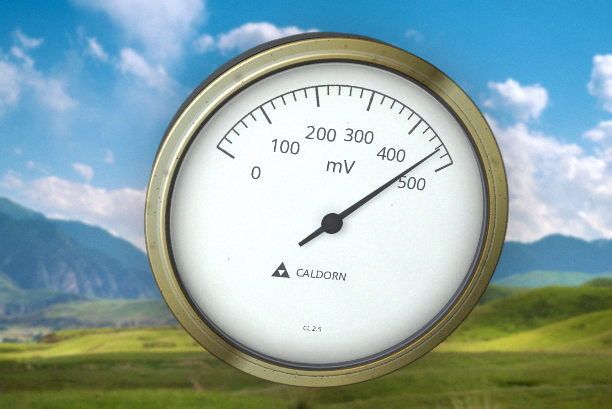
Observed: 460 mV
